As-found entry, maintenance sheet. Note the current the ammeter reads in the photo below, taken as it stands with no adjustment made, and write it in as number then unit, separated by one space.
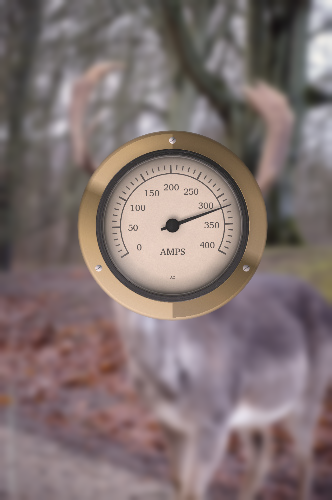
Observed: 320 A
